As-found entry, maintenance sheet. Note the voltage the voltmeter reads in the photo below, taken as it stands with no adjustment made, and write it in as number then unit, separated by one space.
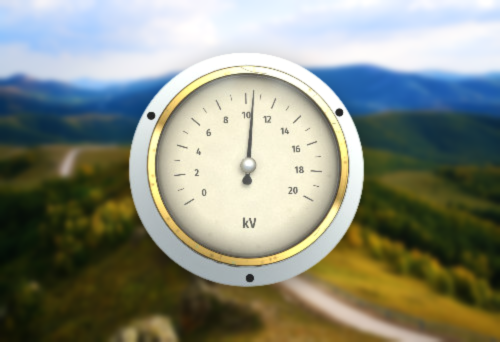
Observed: 10.5 kV
